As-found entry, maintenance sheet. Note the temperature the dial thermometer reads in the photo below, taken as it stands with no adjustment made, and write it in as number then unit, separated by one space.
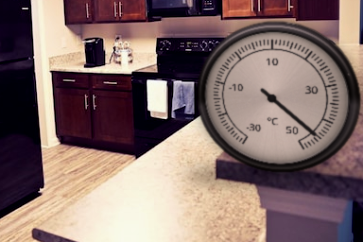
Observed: 45 °C
